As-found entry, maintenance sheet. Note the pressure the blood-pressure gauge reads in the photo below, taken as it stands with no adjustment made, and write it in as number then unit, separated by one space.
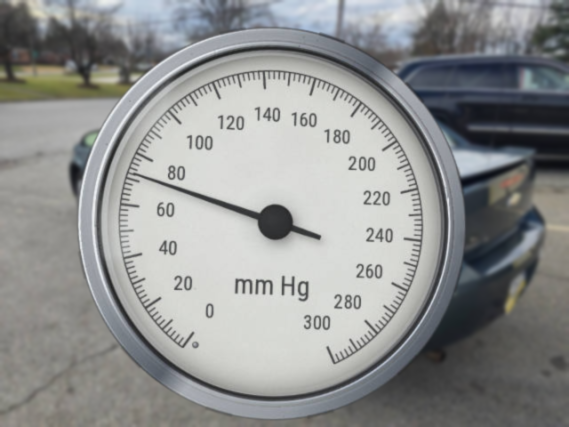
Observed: 72 mmHg
